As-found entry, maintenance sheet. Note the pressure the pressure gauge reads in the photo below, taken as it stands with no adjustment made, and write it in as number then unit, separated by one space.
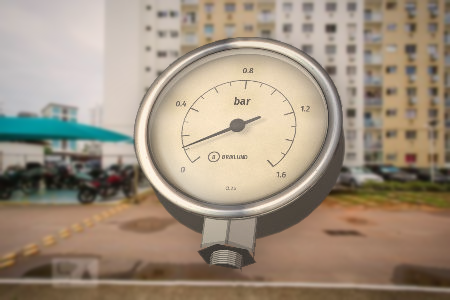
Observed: 0.1 bar
